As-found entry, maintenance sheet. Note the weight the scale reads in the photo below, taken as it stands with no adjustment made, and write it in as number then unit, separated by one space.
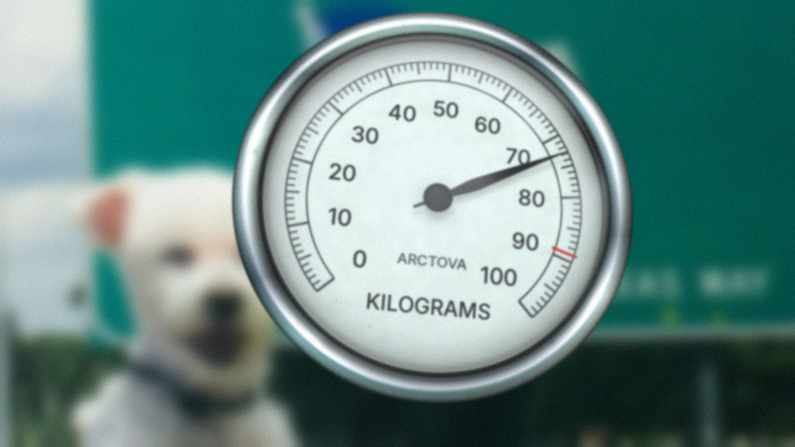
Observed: 73 kg
